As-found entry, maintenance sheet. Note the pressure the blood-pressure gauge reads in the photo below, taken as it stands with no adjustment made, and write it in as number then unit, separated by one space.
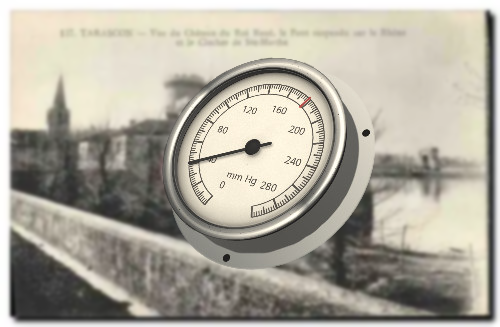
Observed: 40 mmHg
